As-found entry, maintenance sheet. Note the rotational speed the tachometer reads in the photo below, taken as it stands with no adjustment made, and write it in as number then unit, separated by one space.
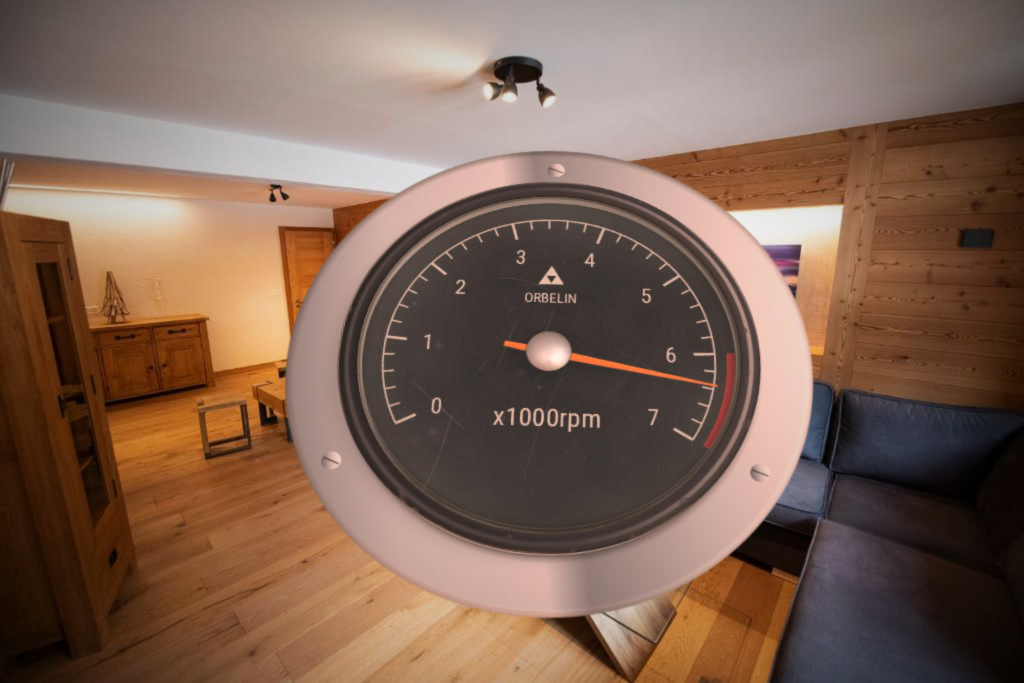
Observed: 6400 rpm
